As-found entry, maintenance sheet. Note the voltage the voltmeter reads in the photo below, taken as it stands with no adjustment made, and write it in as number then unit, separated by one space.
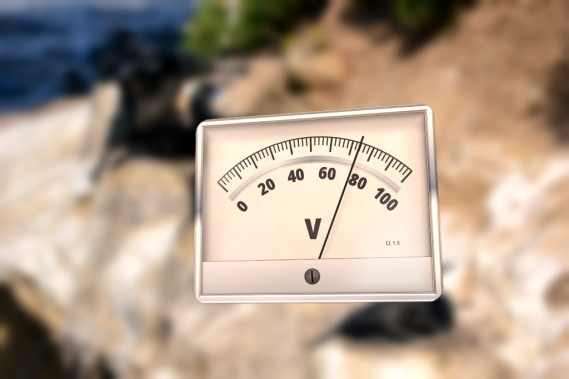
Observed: 74 V
